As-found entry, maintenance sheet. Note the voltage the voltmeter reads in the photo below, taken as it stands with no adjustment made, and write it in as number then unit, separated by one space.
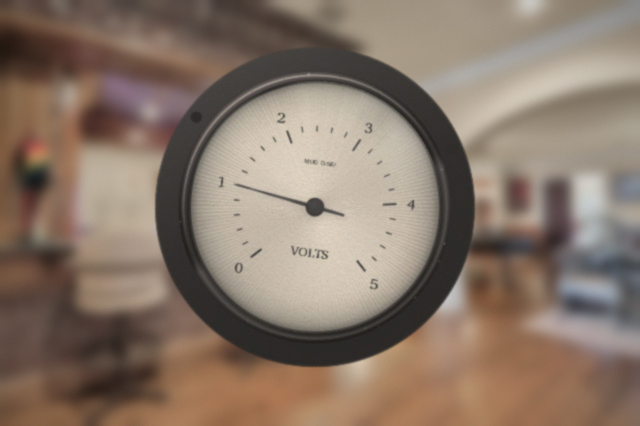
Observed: 1 V
